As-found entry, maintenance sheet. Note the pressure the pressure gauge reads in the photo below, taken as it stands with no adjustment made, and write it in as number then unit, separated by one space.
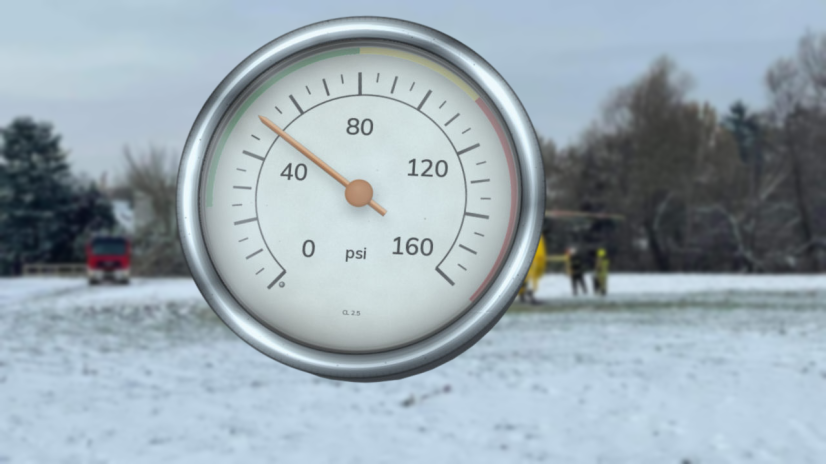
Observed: 50 psi
